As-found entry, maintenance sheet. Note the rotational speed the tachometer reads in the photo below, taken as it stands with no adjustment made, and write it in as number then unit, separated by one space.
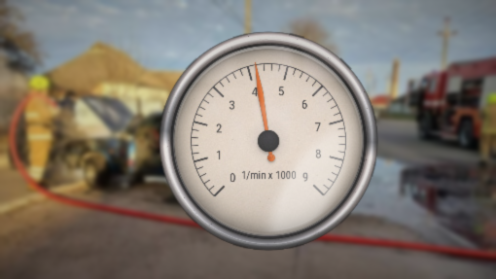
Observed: 4200 rpm
